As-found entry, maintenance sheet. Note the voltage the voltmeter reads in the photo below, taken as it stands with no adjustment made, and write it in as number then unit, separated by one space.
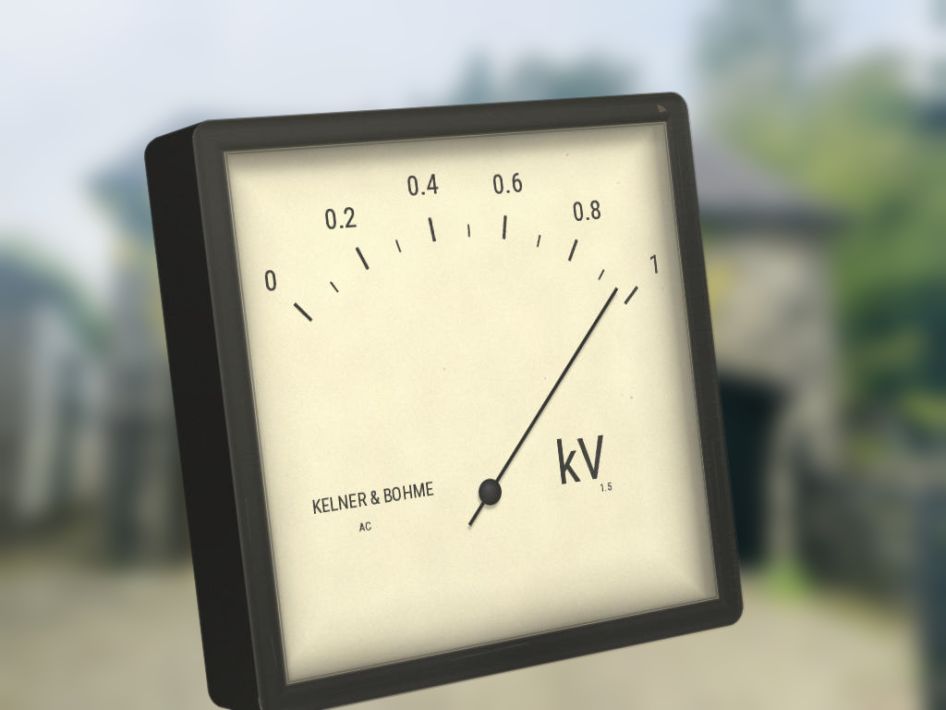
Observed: 0.95 kV
